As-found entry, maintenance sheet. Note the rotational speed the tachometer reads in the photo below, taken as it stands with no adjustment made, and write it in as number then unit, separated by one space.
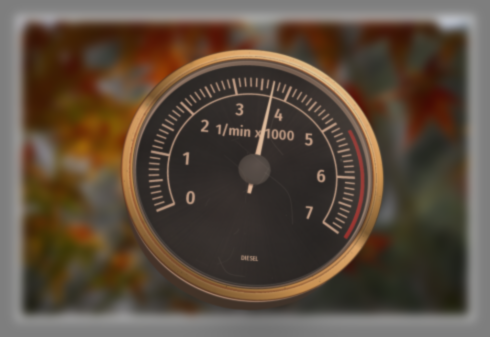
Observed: 3700 rpm
